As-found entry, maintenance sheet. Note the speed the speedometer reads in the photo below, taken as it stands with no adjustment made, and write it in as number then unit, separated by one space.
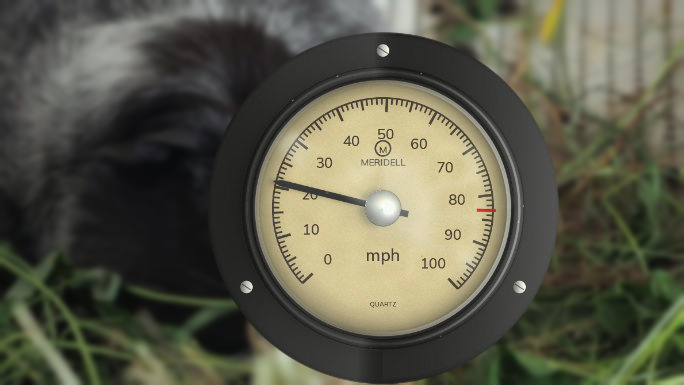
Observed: 21 mph
